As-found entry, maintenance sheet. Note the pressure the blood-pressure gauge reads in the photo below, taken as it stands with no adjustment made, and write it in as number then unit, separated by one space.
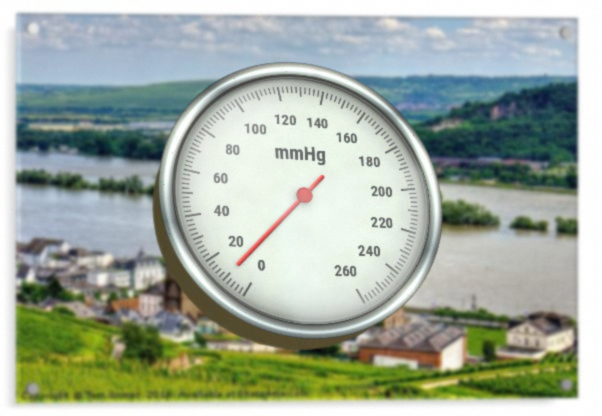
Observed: 10 mmHg
